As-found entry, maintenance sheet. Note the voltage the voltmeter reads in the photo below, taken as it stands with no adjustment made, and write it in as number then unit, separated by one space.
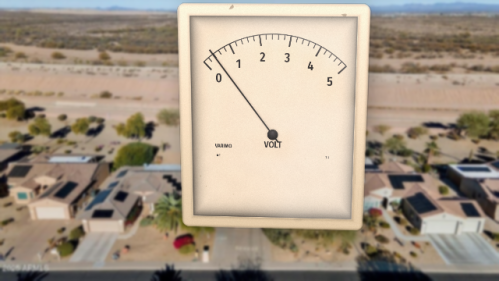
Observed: 0.4 V
